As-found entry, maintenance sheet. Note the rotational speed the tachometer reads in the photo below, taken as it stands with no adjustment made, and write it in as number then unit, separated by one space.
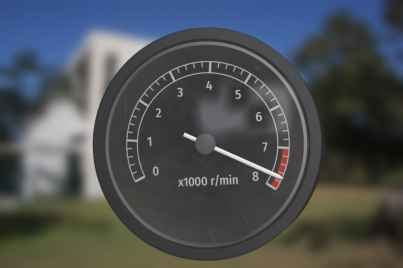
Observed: 7700 rpm
